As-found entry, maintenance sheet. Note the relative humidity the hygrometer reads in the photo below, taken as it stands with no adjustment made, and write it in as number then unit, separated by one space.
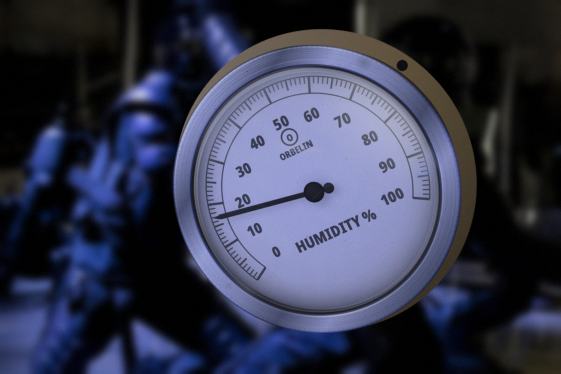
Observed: 17 %
